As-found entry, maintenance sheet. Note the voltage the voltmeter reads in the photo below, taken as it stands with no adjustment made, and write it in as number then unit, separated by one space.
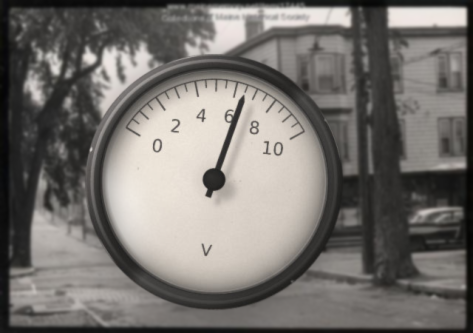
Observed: 6.5 V
